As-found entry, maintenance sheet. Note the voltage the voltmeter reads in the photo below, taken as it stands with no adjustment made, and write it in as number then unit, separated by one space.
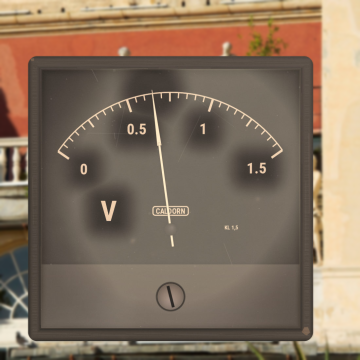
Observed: 0.65 V
